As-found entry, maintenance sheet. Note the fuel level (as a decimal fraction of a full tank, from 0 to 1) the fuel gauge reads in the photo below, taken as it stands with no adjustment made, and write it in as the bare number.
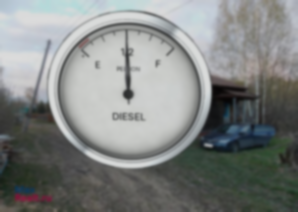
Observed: 0.5
